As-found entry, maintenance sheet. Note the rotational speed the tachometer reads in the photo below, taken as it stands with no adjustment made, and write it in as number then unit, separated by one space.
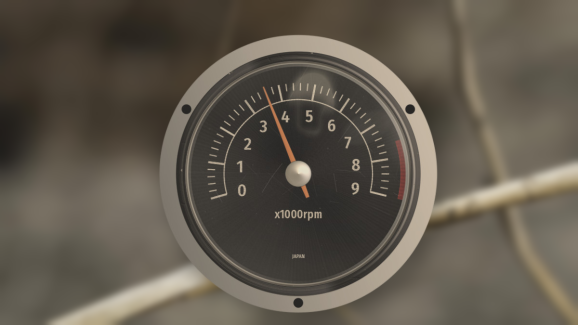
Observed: 3600 rpm
